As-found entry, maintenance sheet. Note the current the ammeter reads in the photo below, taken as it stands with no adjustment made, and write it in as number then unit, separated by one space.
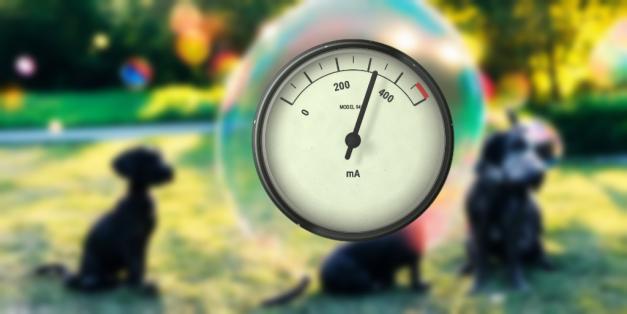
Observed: 325 mA
